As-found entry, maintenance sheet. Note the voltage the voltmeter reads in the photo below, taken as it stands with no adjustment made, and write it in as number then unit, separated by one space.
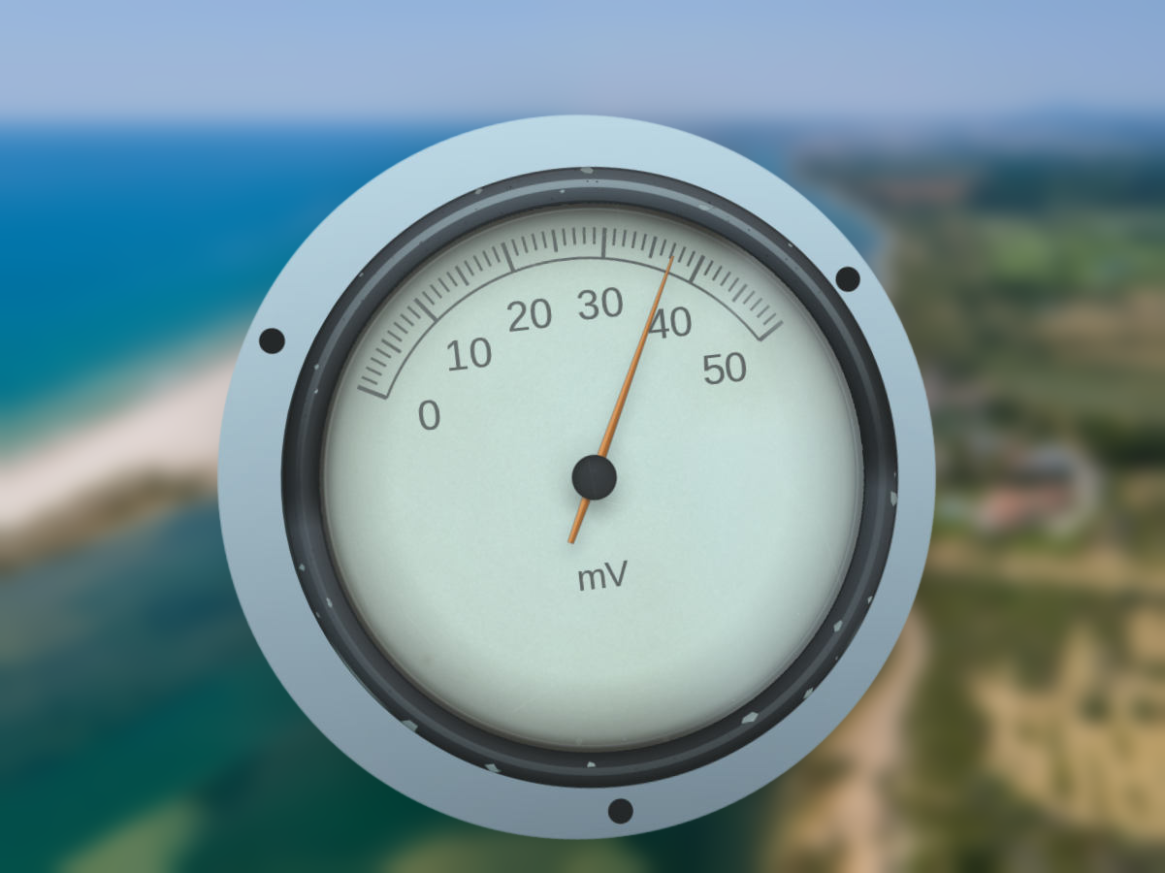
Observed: 37 mV
